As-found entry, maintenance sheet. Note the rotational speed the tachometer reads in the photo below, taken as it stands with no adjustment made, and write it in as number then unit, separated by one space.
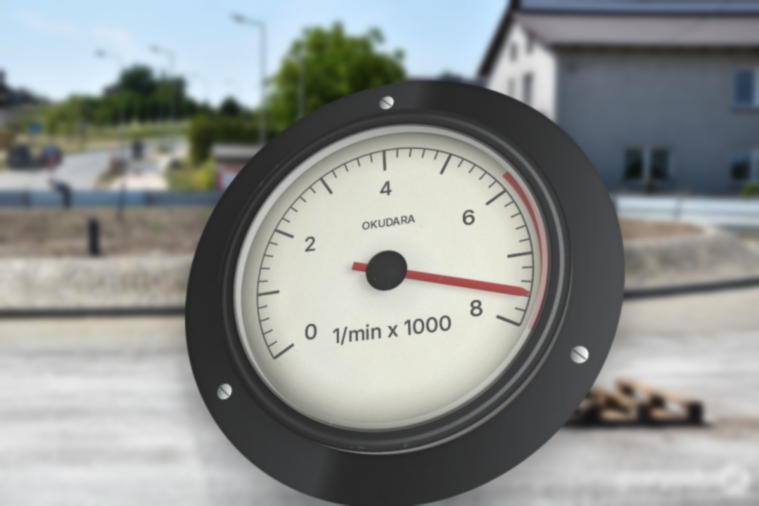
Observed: 7600 rpm
